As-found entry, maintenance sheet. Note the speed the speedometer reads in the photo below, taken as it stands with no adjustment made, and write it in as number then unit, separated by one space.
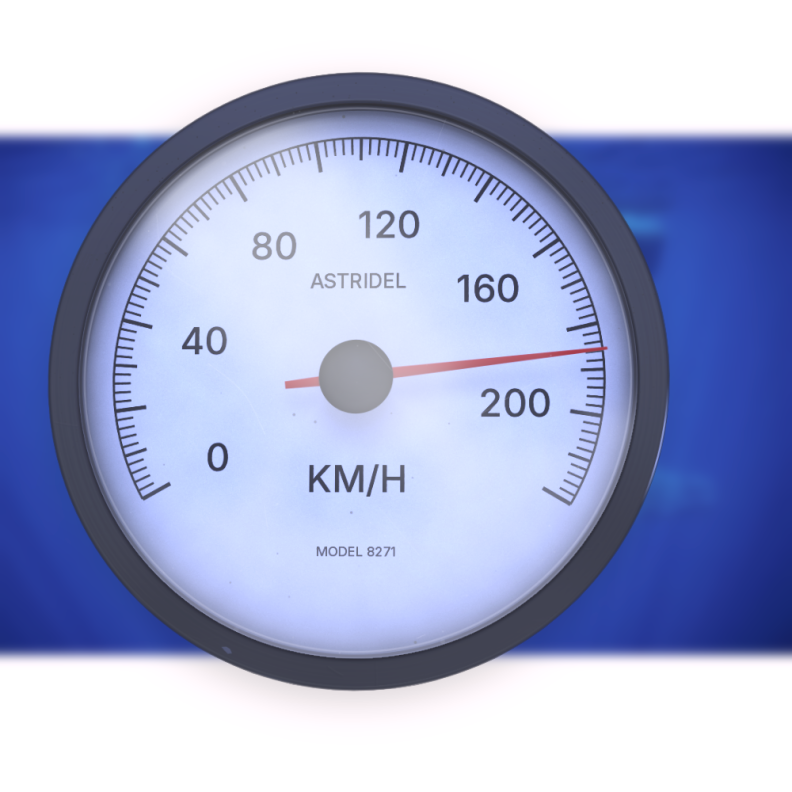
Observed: 186 km/h
